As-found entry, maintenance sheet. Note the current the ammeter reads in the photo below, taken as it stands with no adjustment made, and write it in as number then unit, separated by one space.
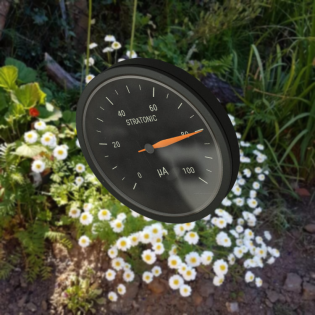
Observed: 80 µA
